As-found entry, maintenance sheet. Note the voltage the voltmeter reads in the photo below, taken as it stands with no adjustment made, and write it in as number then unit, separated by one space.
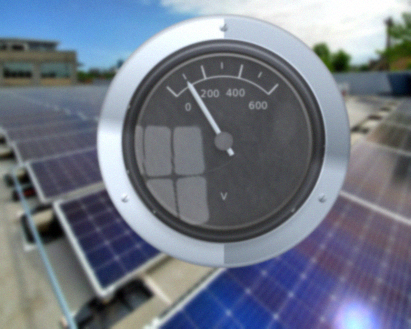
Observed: 100 V
